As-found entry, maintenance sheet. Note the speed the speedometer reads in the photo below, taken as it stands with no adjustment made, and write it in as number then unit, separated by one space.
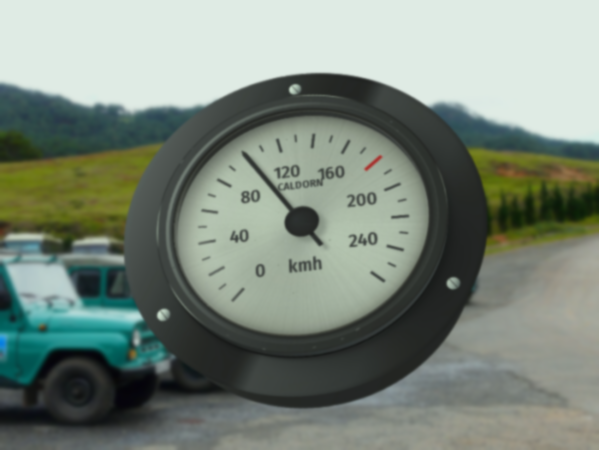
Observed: 100 km/h
